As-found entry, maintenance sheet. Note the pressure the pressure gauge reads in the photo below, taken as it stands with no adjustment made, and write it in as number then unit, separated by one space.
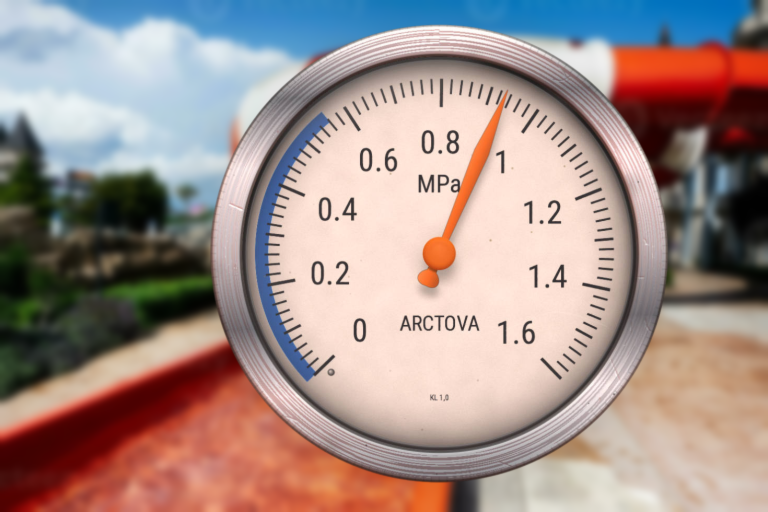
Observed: 0.93 MPa
